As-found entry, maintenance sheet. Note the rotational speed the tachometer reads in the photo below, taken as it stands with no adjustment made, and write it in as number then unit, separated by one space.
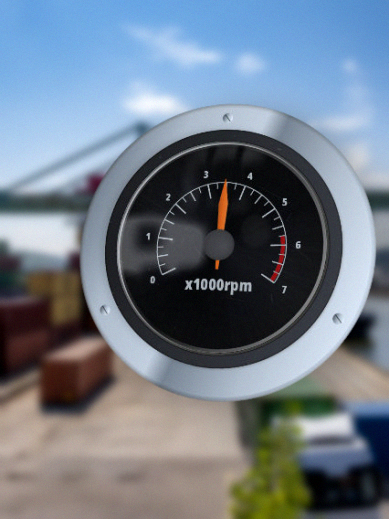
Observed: 3500 rpm
